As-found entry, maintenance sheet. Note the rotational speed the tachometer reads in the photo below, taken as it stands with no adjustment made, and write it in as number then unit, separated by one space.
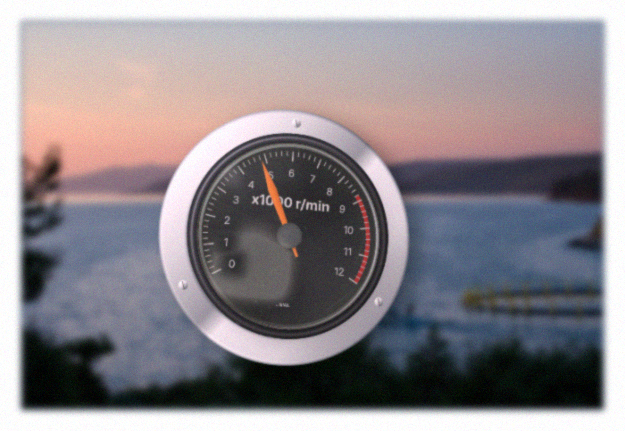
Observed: 4800 rpm
